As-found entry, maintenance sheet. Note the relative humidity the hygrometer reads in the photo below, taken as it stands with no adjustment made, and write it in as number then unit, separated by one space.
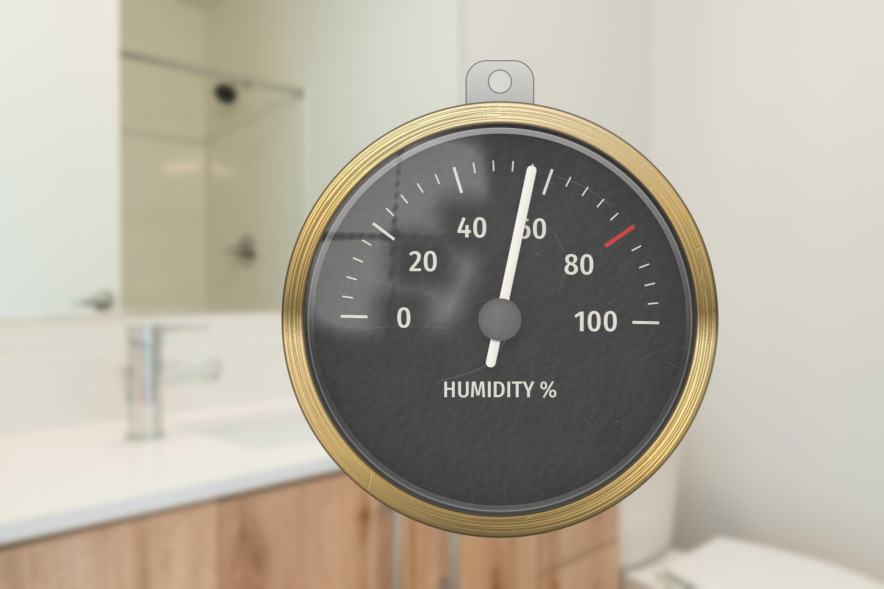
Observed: 56 %
